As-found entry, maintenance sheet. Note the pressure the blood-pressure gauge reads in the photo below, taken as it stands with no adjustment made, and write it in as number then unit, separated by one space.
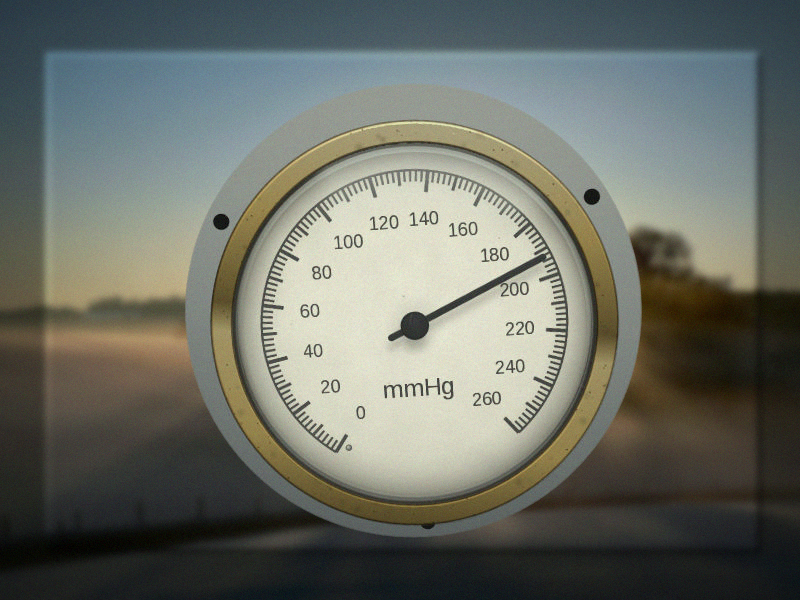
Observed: 192 mmHg
